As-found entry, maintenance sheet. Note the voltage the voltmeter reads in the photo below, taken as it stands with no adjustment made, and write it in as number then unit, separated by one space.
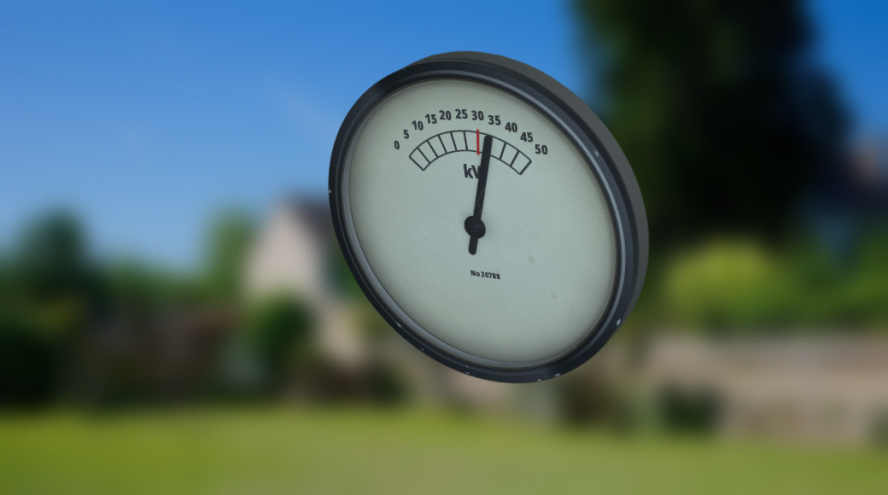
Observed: 35 kV
